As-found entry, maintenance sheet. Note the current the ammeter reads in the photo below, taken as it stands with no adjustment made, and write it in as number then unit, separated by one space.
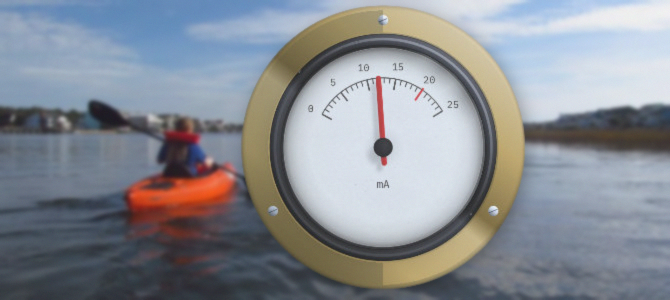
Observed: 12 mA
